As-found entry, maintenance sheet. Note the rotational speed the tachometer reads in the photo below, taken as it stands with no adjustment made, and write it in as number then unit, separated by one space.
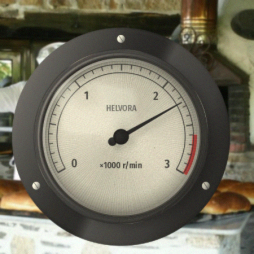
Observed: 2250 rpm
